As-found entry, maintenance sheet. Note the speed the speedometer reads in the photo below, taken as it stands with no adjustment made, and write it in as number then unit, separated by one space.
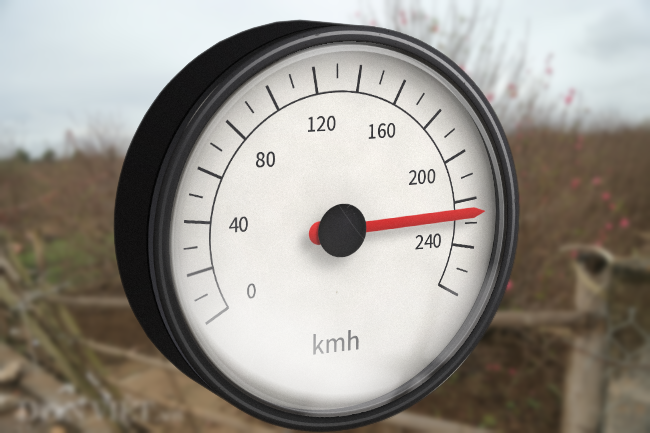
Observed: 225 km/h
